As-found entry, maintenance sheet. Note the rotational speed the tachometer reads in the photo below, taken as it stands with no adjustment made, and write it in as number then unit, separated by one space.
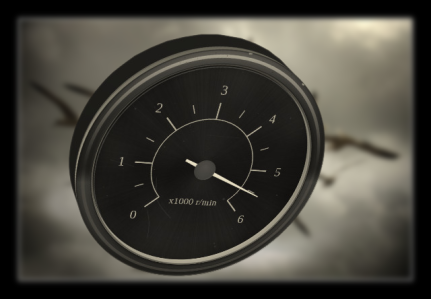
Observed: 5500 rpm
